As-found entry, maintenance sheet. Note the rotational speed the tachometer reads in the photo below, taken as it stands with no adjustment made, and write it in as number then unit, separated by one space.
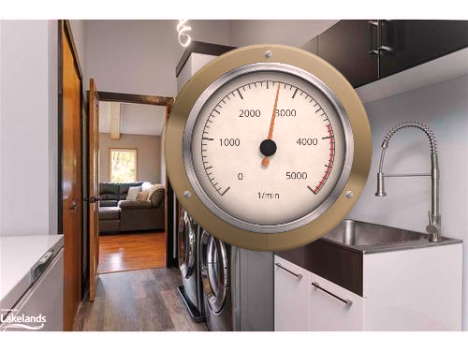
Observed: 2700 rpm
